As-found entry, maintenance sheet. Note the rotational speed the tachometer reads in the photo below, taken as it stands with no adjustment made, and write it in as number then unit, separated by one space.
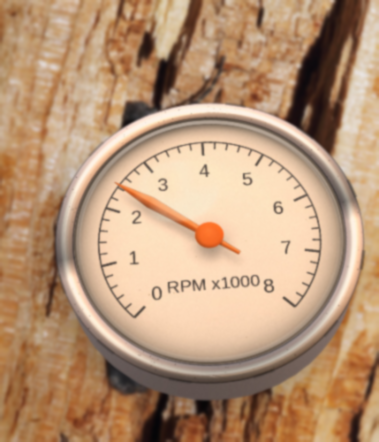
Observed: 2400 rpm
